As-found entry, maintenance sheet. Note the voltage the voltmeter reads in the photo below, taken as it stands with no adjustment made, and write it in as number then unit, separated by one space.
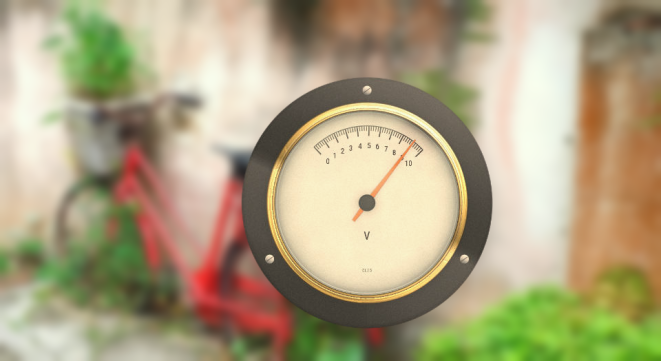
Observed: 9 V
